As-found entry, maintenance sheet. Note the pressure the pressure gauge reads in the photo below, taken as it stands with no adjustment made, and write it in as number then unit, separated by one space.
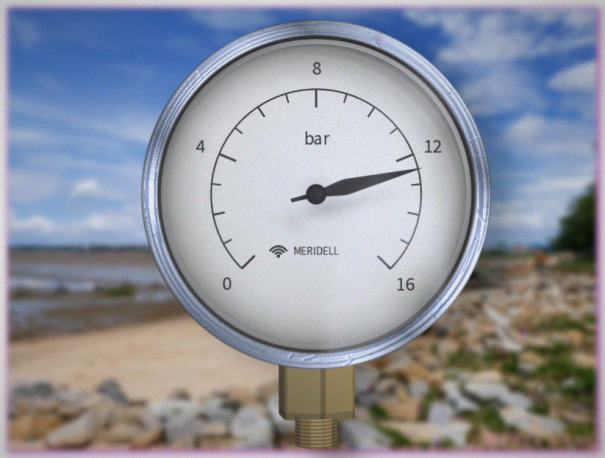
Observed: 12.5 bar
